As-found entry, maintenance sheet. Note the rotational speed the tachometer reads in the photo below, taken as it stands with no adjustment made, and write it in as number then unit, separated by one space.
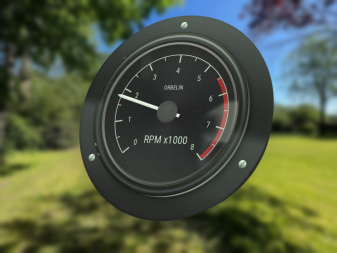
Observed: 1750 rpm
